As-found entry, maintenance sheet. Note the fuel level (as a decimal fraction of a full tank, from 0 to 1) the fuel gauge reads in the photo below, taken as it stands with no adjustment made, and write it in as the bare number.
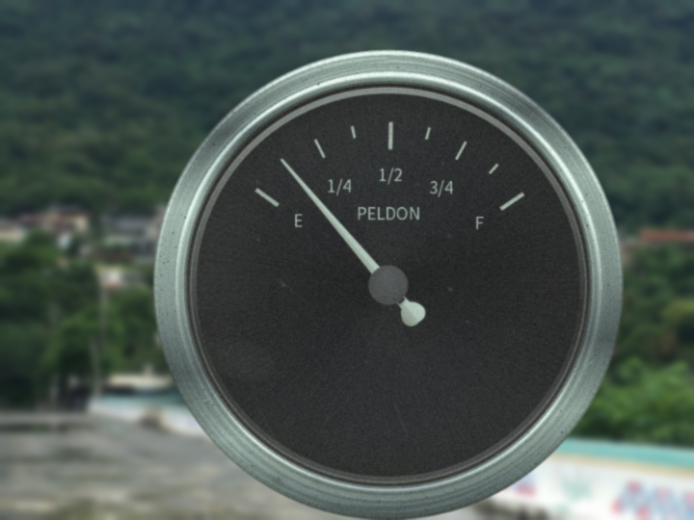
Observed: 0.125
